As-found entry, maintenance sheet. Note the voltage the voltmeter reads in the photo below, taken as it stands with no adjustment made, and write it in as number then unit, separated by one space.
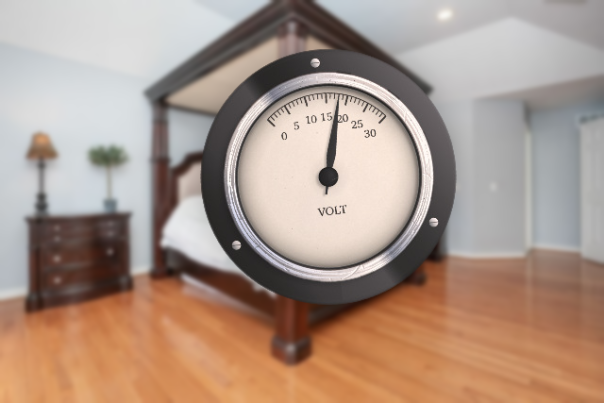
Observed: 18 V
